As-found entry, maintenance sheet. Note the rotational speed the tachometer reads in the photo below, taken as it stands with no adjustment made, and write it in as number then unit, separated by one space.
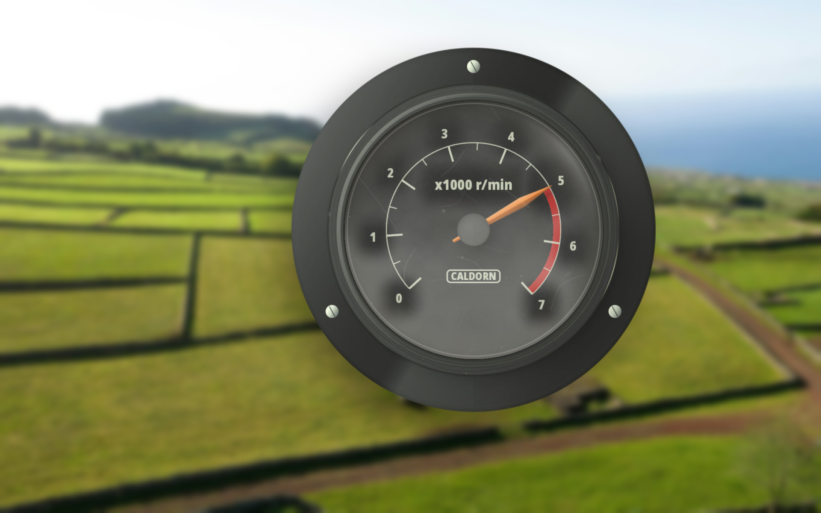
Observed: 5000 rpm
